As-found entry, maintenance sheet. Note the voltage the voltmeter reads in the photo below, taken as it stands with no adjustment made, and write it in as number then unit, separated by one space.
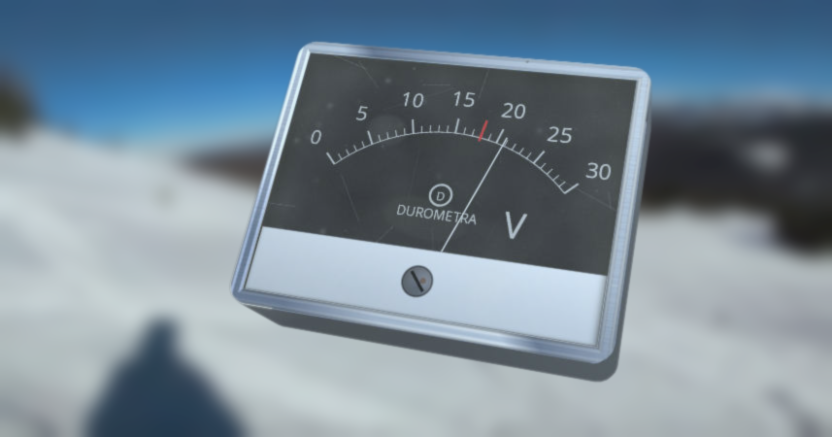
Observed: 21 V
